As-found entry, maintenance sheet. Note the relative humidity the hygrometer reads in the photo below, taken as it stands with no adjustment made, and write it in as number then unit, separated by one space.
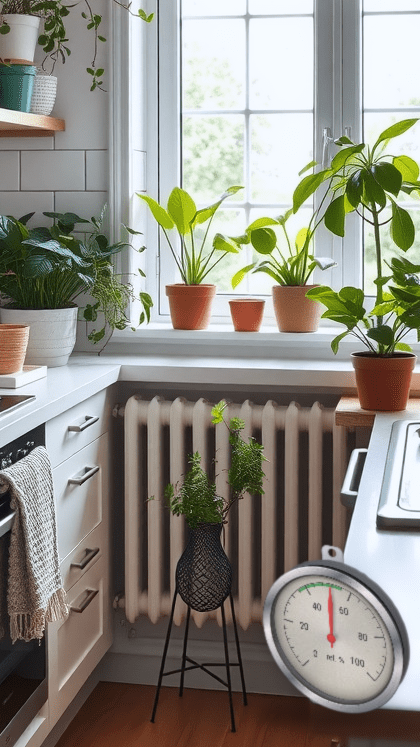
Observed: 52 %
